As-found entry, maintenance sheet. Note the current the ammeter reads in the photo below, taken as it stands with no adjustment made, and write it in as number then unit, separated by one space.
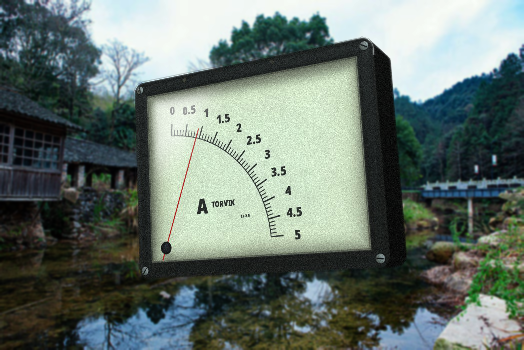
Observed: 1 A
